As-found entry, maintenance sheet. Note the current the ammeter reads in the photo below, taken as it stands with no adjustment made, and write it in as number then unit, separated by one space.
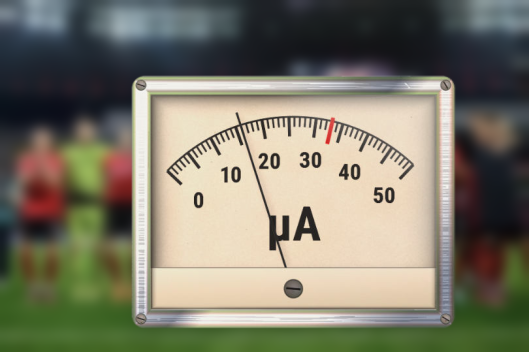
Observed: 16 µA
